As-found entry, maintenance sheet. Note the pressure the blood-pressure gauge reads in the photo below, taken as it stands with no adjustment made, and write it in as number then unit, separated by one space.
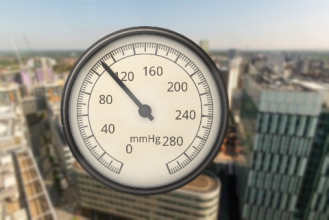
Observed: 110 mmHg
